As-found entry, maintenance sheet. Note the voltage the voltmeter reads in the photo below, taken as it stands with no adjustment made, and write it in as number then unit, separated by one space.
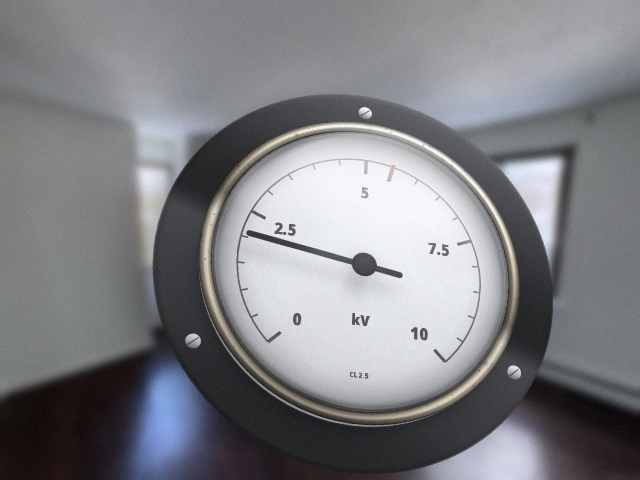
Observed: 2 kV
